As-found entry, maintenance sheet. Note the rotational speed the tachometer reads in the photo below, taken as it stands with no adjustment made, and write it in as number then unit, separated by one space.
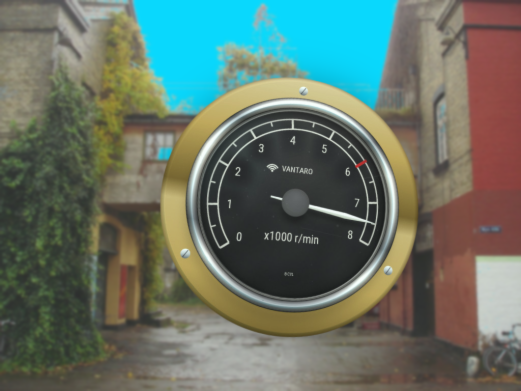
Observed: 7500 rpm
